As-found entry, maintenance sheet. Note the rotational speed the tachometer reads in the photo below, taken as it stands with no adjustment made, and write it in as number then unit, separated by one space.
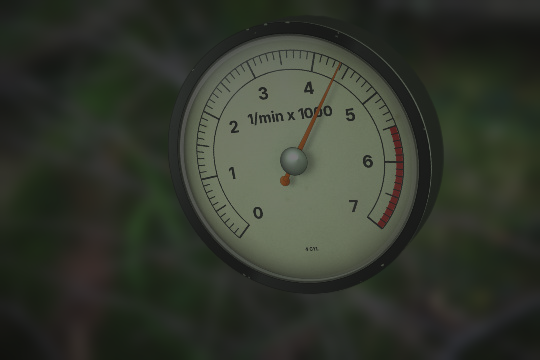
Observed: 4400 rpm
